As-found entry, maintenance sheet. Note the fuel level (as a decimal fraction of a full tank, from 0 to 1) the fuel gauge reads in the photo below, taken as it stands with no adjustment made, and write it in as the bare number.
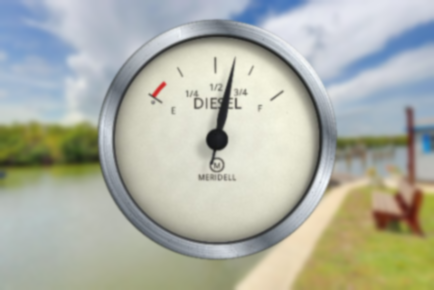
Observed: 0.625
